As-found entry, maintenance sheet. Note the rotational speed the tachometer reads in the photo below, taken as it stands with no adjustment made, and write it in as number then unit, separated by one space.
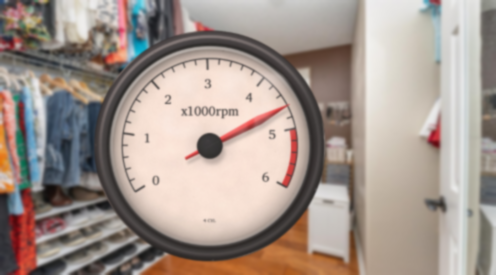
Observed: 4600 rpm
